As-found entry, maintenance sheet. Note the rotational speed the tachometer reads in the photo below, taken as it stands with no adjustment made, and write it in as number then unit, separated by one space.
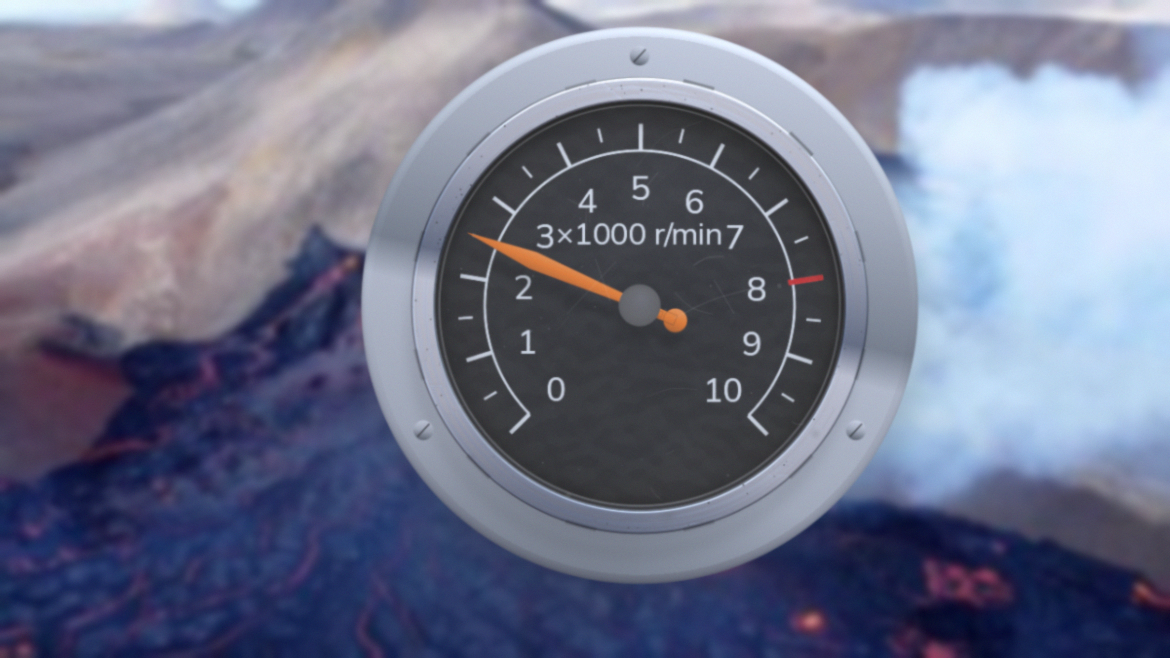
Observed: 2500 rpm
